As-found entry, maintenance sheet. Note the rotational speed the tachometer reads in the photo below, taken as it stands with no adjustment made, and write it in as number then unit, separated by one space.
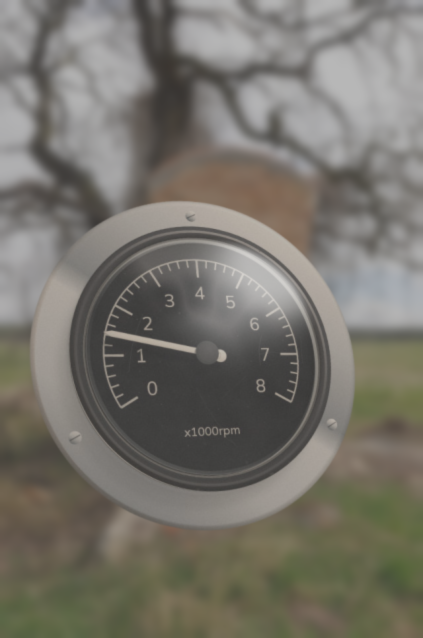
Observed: 1400 rpm
